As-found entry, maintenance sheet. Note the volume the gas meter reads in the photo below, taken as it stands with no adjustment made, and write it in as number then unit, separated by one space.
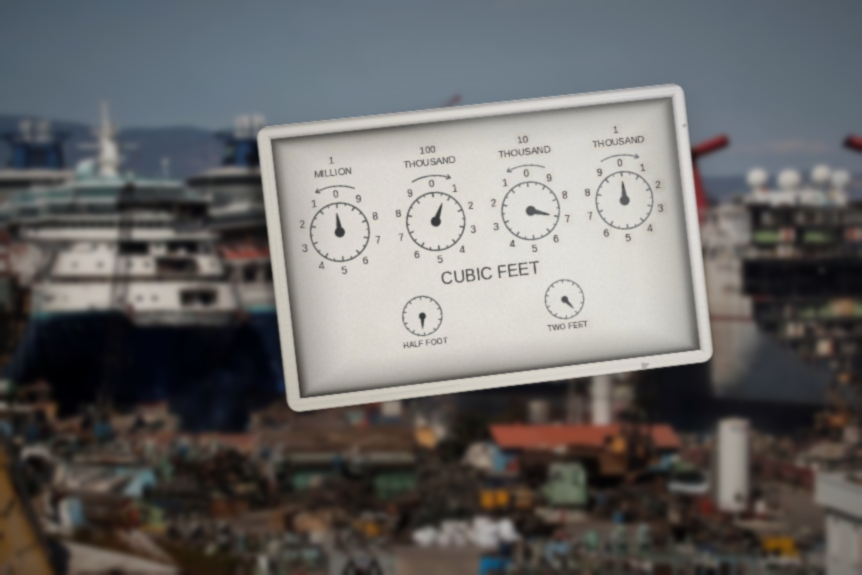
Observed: 7000 ft³
